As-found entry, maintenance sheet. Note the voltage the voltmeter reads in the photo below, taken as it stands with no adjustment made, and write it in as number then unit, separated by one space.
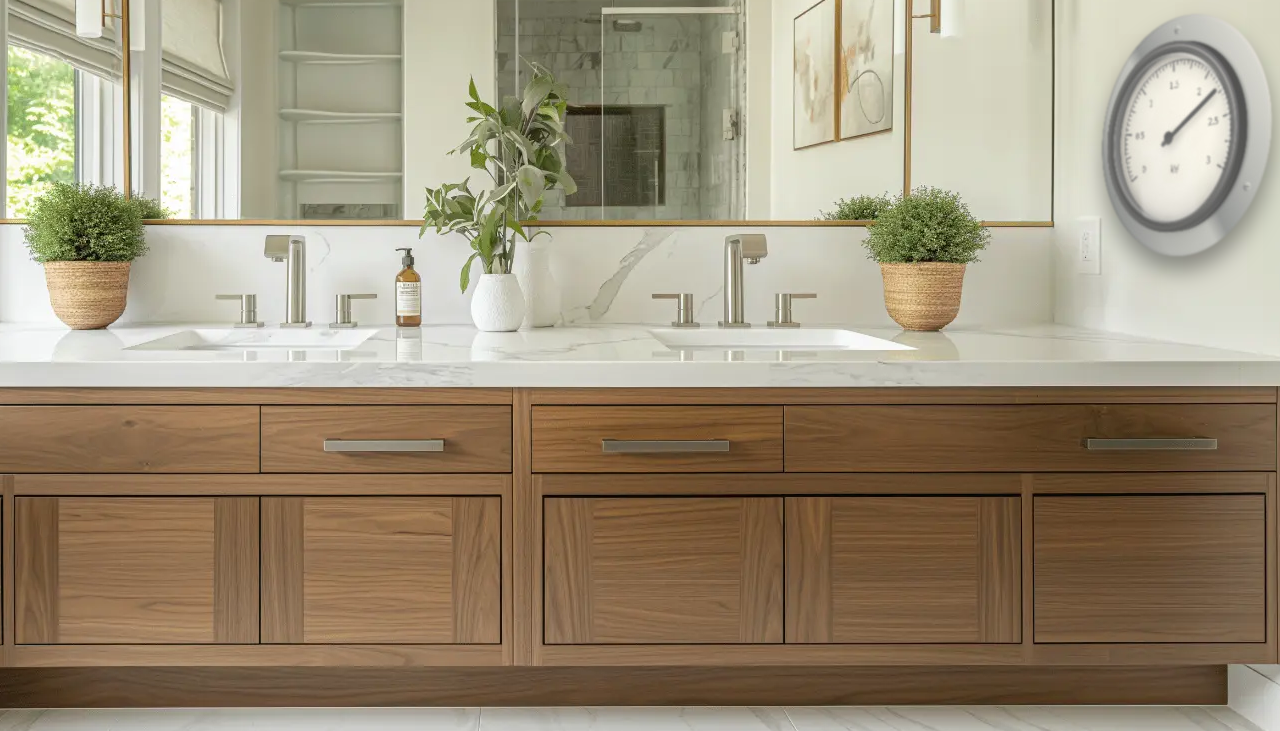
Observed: 2.25 kV
